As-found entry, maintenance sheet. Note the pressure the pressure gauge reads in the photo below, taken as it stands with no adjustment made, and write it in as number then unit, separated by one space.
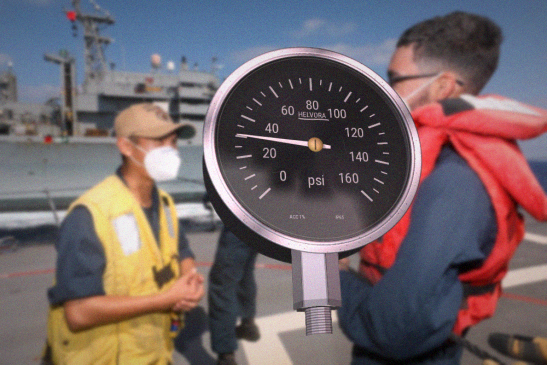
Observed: 30 psi
